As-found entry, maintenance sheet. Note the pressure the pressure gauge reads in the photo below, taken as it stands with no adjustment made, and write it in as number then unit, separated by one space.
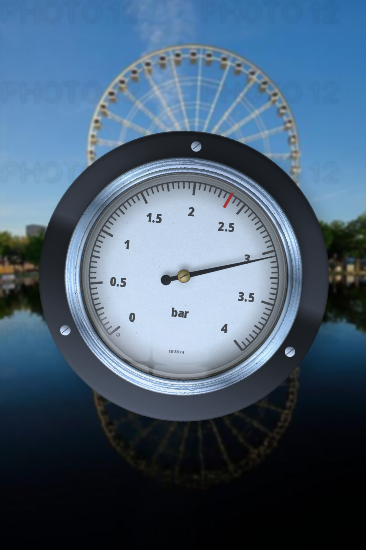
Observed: 3.05 bar
